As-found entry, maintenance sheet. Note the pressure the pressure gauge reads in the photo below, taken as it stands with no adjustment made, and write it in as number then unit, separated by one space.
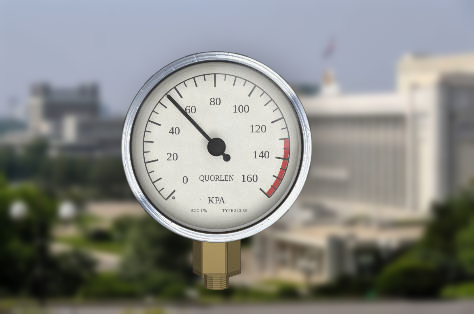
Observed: 55 kPa
